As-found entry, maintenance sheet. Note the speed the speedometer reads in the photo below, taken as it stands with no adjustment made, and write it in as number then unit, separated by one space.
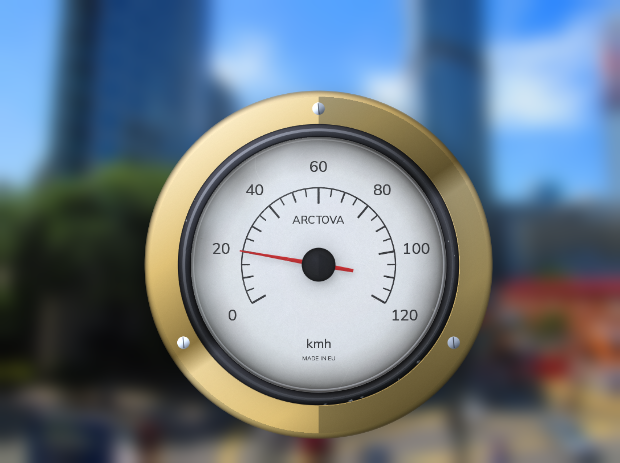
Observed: 20 km/h
